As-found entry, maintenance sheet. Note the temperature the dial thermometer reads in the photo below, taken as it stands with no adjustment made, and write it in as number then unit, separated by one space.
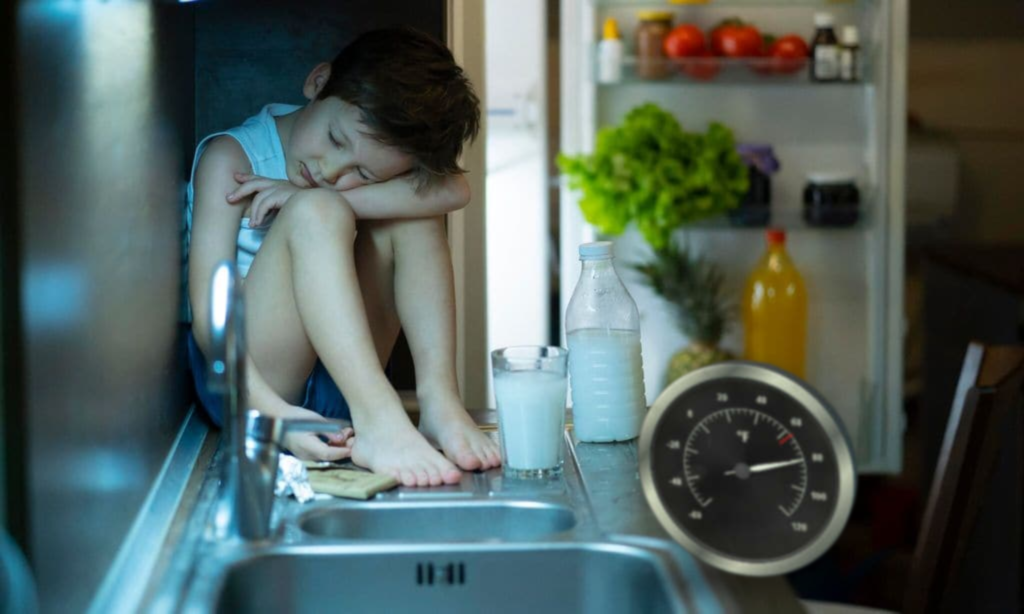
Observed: 80 °F
